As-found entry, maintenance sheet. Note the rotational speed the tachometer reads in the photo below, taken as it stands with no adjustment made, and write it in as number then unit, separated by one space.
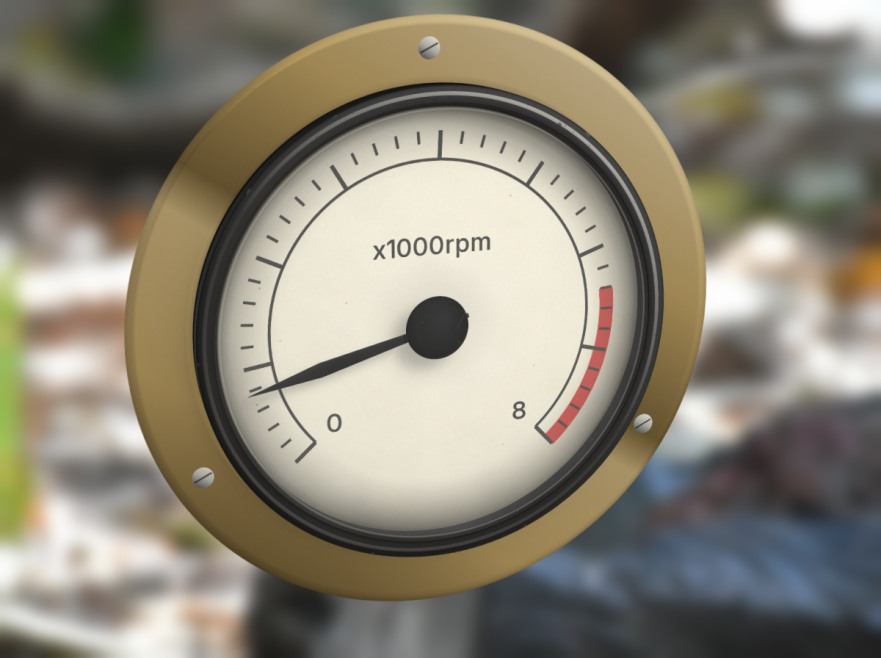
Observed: 800 rpm
